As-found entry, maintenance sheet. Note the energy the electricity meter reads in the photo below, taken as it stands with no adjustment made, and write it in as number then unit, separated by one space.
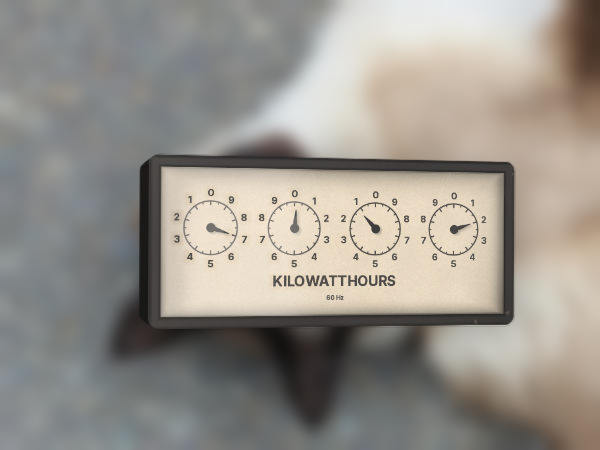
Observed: 7012 kWh
